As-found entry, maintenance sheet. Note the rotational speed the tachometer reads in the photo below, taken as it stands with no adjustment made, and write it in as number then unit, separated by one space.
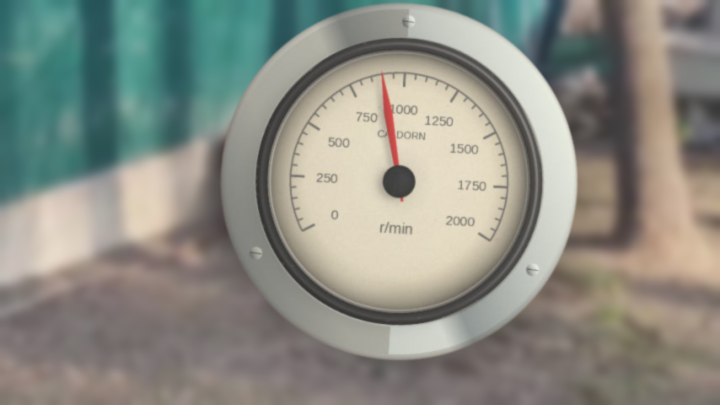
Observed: 900 rpm
